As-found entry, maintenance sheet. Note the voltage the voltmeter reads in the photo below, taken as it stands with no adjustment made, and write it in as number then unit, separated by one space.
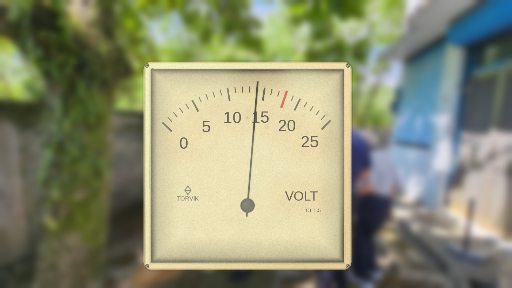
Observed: 14 V
